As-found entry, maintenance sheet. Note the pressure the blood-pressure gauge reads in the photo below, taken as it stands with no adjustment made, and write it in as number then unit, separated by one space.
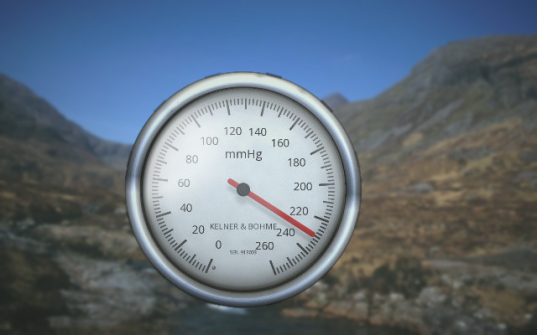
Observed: 230 mmHg
